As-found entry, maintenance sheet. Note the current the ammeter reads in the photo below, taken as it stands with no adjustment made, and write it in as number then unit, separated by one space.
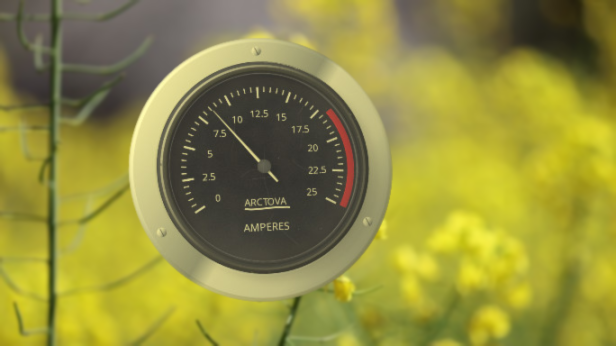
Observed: 8.5 A
